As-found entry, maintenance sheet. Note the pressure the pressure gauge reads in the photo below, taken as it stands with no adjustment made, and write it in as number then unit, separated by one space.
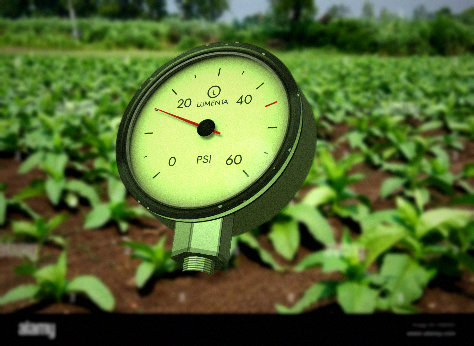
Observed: 15 psi
